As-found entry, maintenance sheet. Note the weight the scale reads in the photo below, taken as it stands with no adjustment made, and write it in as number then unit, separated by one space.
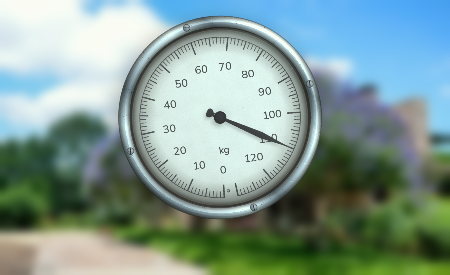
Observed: 110 kg
